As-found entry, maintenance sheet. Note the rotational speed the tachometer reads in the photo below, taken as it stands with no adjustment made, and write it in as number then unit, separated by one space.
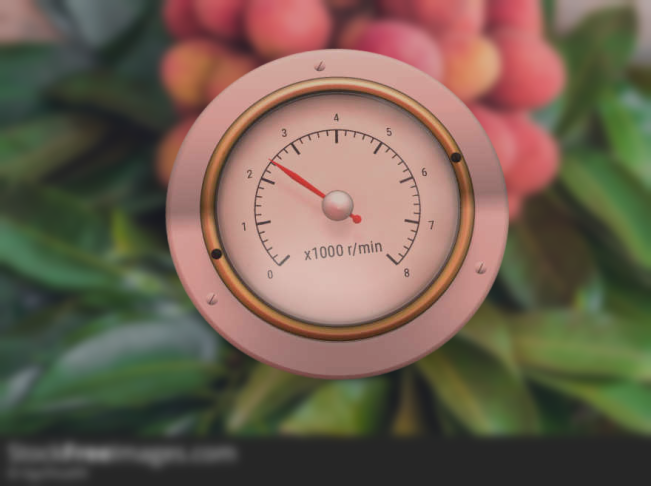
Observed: 2400 rpm
